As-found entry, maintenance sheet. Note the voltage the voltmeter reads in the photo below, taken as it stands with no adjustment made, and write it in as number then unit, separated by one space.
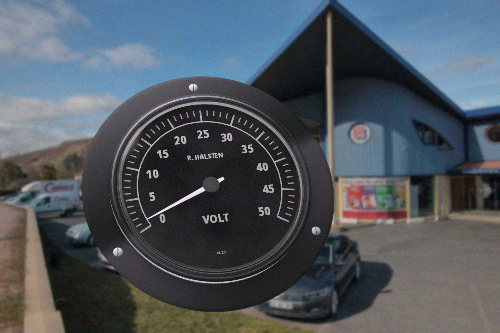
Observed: 1 V
